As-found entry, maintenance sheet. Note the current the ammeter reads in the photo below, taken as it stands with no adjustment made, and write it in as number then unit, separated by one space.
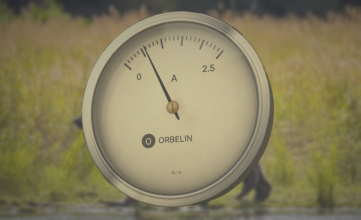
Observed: 0.6 A
